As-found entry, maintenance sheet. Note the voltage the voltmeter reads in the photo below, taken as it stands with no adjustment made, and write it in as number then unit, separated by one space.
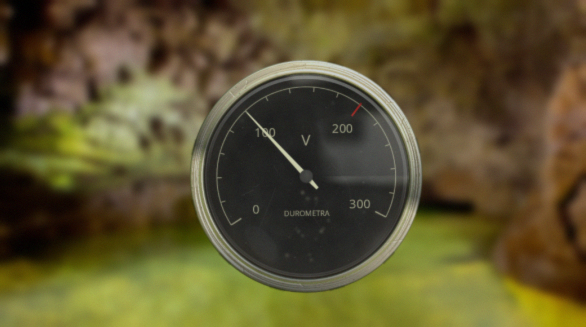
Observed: 100 V
